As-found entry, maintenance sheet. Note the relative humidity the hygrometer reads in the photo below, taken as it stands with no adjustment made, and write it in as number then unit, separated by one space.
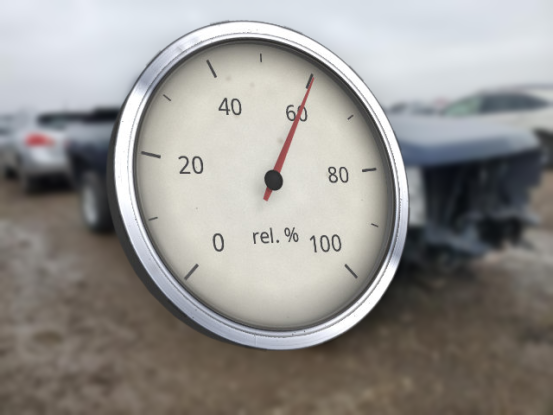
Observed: 60 %
